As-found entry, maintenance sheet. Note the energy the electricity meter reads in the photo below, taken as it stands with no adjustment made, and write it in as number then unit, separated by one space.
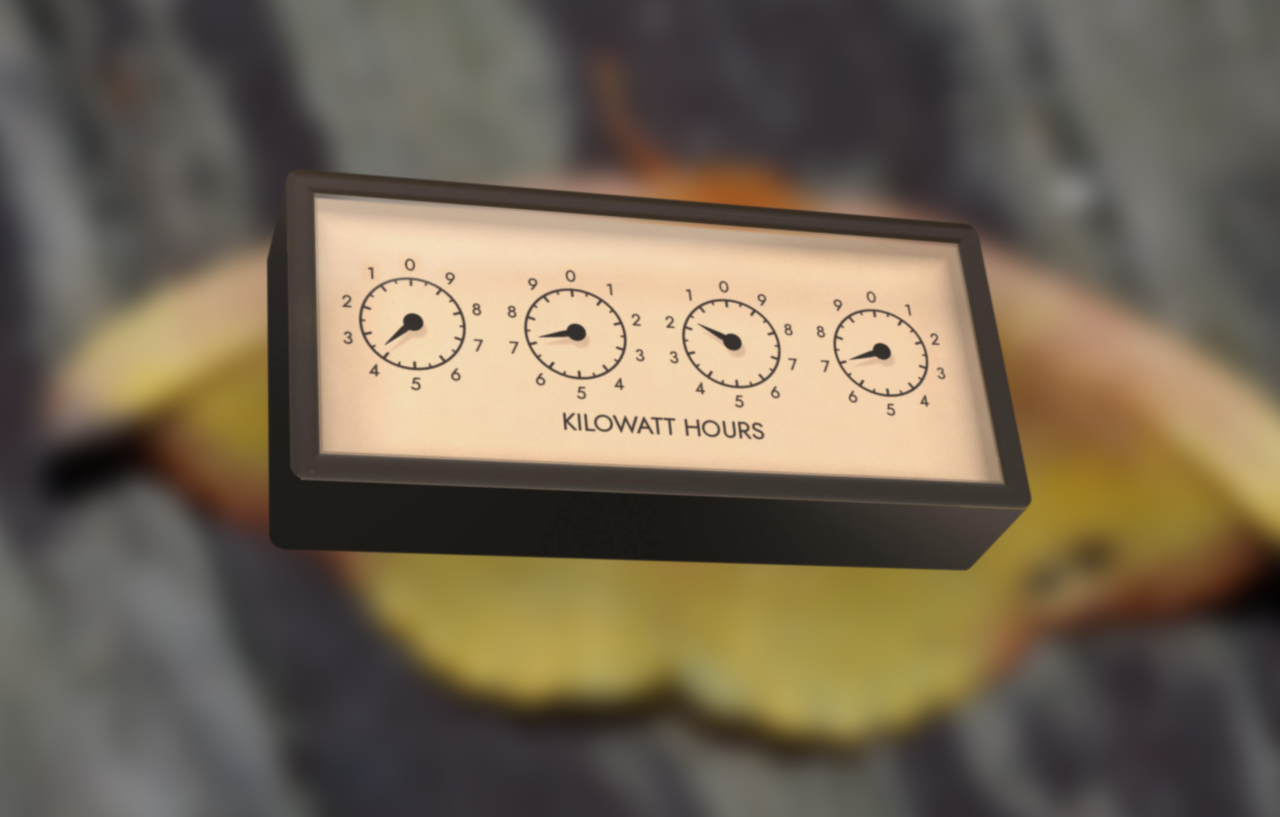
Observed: 3717 kWh
